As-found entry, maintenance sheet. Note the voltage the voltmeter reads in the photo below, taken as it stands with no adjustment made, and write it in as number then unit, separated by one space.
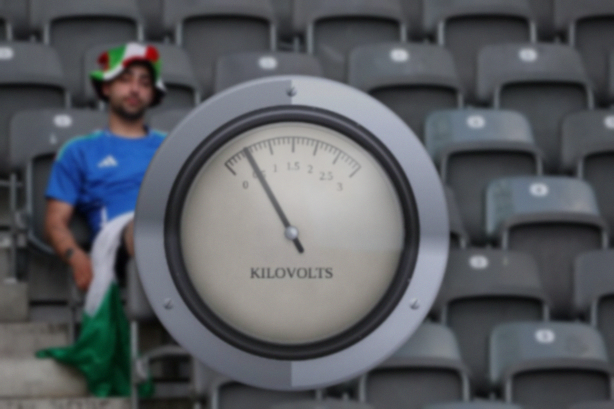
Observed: 0.5 kV
